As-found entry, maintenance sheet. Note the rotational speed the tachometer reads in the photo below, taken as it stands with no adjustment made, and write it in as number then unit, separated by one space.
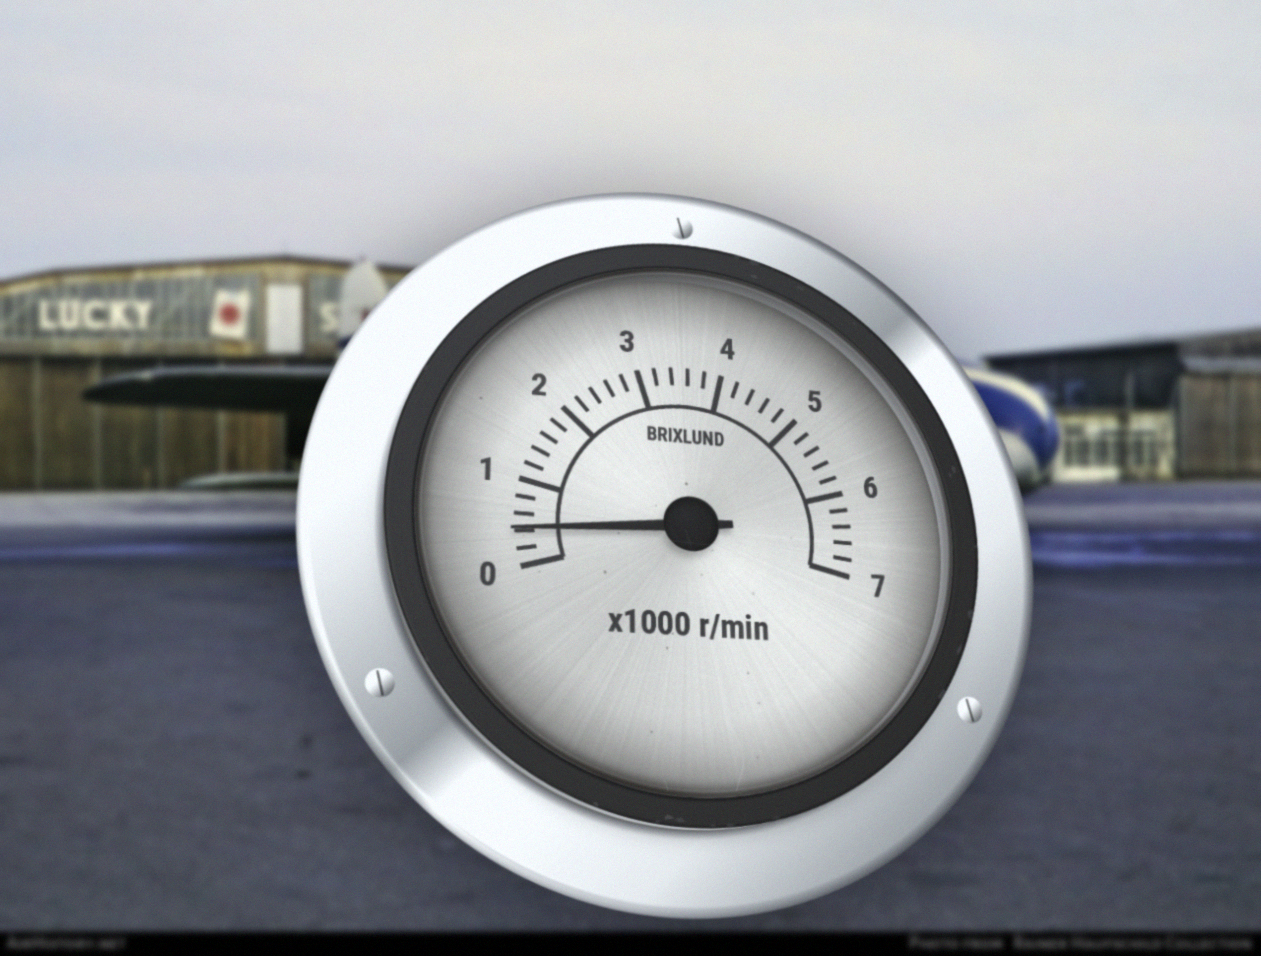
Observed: 400 rpm
